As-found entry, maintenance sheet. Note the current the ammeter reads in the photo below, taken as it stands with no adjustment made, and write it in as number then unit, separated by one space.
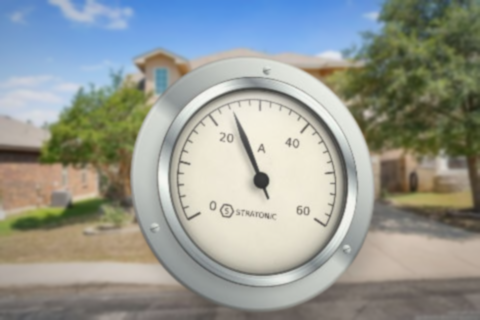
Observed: 24 A
